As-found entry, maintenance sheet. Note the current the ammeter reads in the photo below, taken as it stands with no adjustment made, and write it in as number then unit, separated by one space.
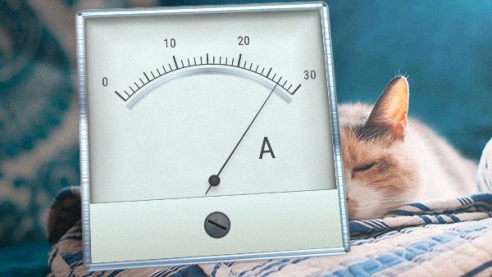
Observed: 27 A
